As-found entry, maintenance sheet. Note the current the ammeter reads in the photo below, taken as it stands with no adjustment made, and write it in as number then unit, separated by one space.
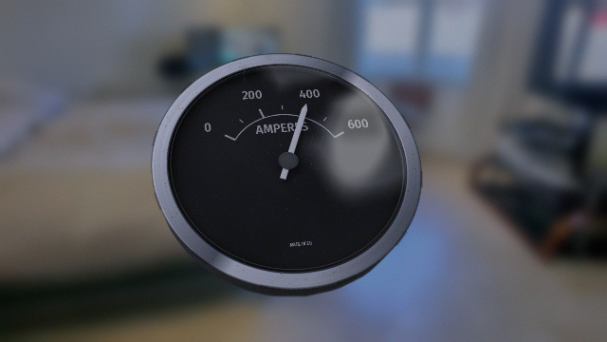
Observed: 400 A
